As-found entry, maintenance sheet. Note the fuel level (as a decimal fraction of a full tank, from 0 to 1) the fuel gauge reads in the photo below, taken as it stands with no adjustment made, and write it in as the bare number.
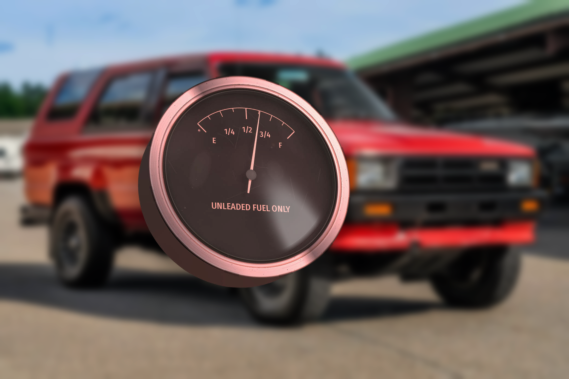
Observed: 0.625
